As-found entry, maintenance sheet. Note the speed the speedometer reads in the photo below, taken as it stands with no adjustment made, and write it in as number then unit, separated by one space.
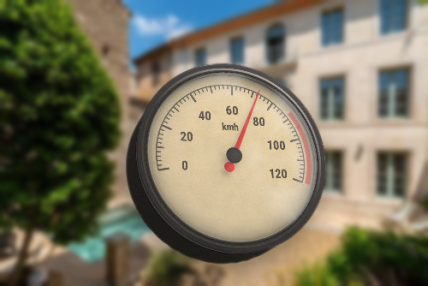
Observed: 72 km/h
